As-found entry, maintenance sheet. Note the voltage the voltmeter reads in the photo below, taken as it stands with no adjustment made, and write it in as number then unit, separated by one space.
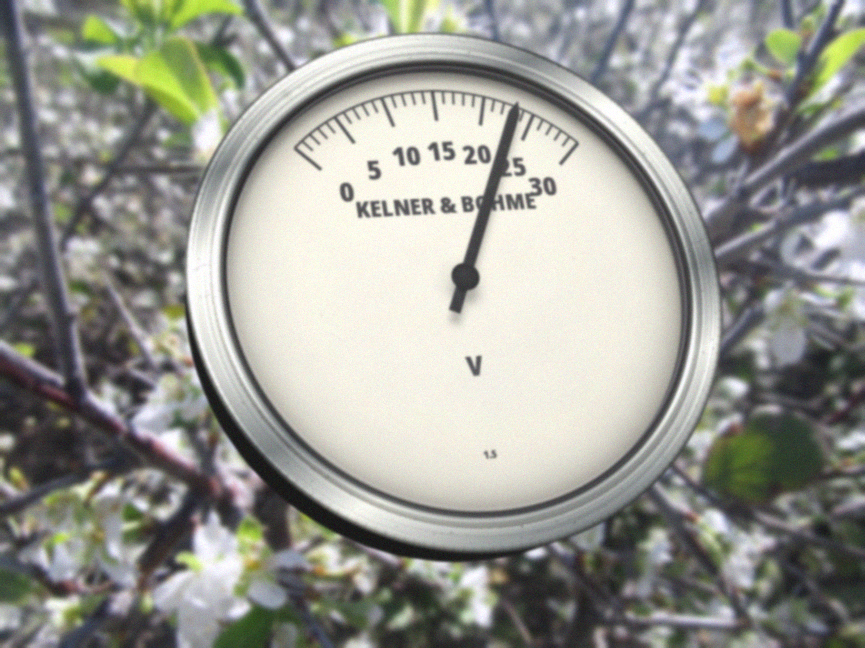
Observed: 23 V
